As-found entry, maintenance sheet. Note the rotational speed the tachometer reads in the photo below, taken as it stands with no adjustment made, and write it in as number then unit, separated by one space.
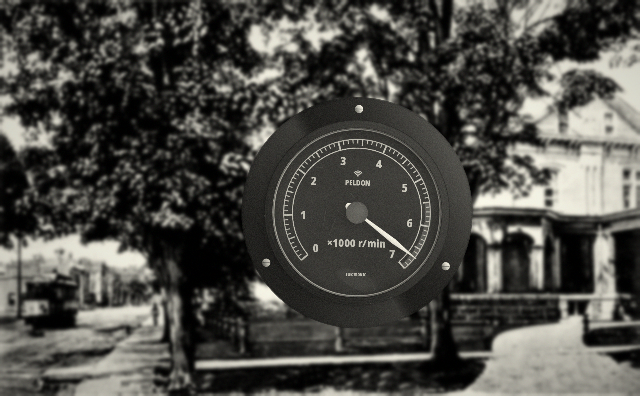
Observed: 6700 rpm
